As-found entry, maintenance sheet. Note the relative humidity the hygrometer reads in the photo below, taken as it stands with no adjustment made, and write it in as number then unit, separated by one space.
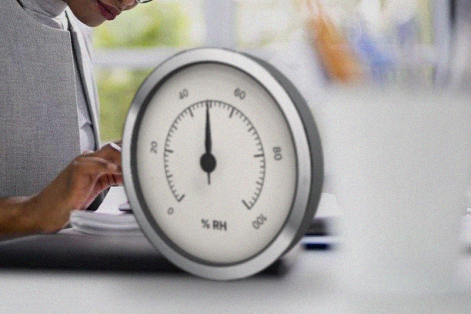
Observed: 50 %
